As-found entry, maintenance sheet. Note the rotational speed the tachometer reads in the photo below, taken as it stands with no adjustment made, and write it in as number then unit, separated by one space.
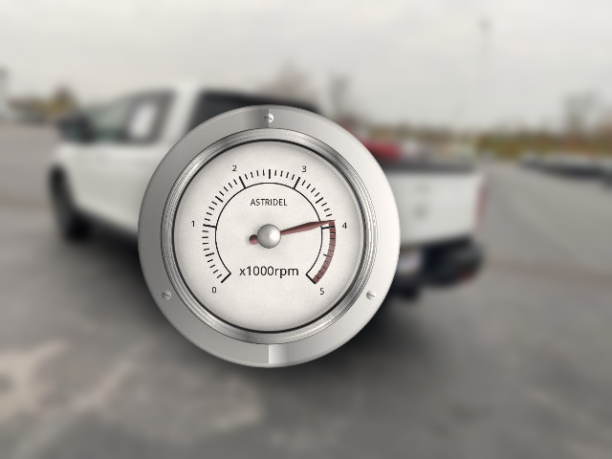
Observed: 3900 rpm
